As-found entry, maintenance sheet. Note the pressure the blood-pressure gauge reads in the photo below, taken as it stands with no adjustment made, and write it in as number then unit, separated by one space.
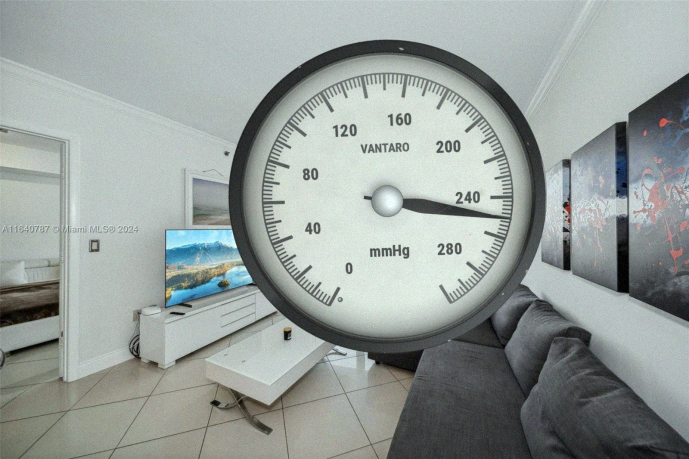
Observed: 250 mmHg
